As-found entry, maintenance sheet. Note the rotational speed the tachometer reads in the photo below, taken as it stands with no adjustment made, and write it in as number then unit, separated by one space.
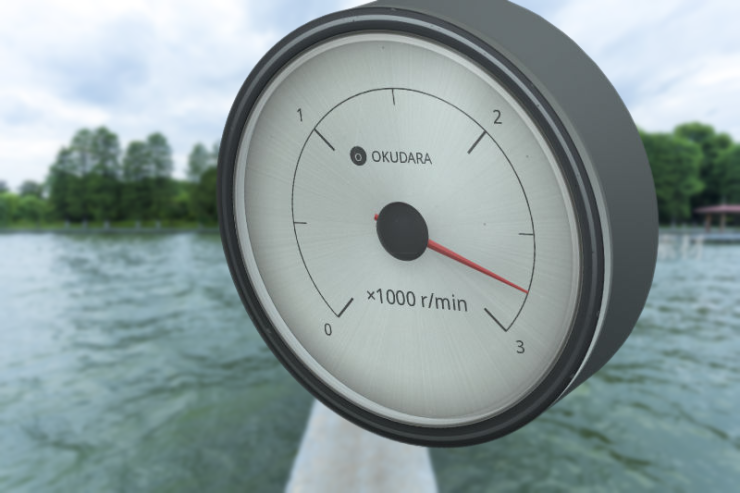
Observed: 2750 rpm
